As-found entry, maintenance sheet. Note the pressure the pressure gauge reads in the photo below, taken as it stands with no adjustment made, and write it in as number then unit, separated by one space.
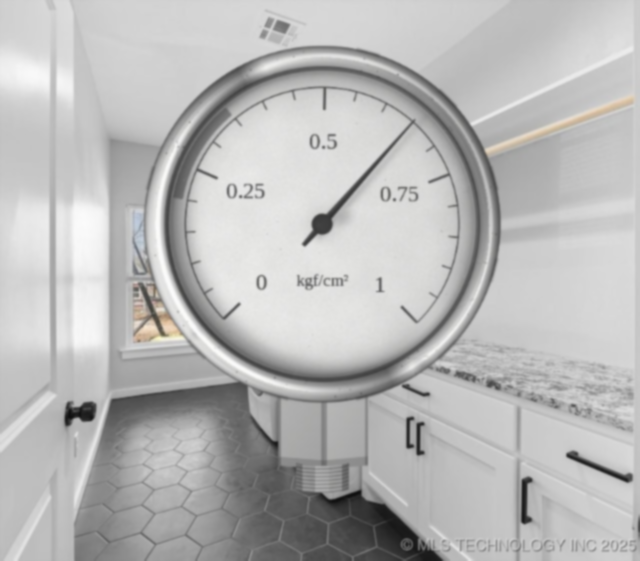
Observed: 0.65 kg/cm²
